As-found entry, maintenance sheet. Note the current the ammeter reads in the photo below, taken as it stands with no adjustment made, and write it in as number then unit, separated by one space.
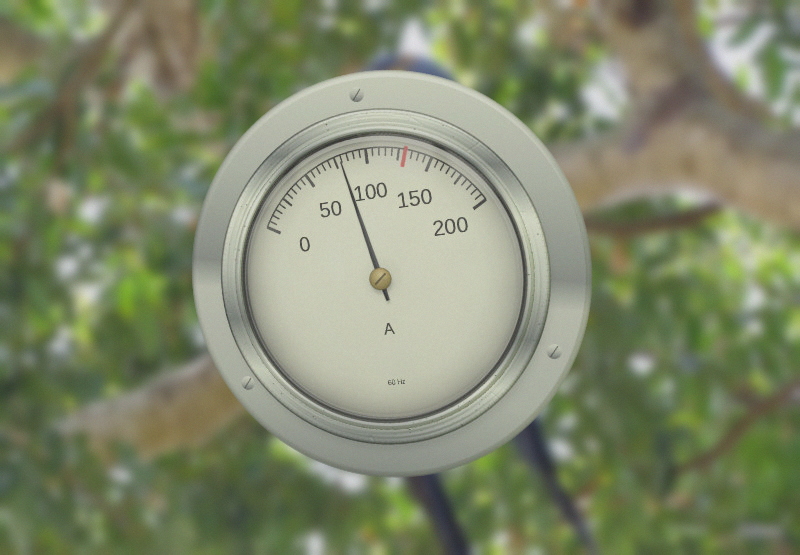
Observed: 80 A
